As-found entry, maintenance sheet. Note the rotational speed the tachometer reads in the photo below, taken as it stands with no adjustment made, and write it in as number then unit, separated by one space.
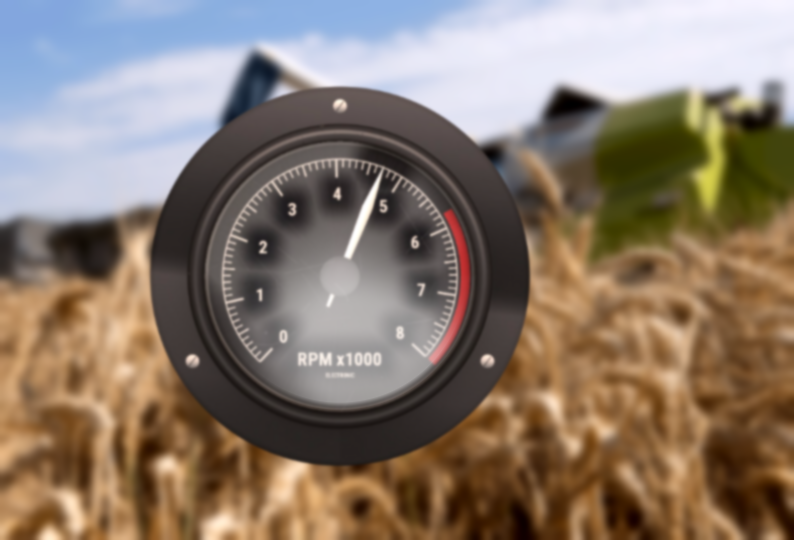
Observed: 4700 rpm
